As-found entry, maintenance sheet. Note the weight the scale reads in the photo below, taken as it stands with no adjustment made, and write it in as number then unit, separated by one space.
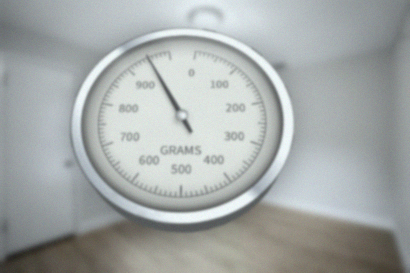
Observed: 950 g
